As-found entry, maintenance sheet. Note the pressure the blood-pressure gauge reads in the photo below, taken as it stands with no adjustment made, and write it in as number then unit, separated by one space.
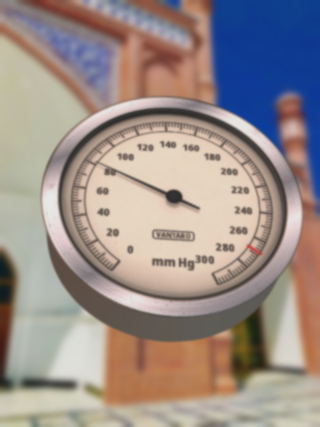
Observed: 80 mmHg
